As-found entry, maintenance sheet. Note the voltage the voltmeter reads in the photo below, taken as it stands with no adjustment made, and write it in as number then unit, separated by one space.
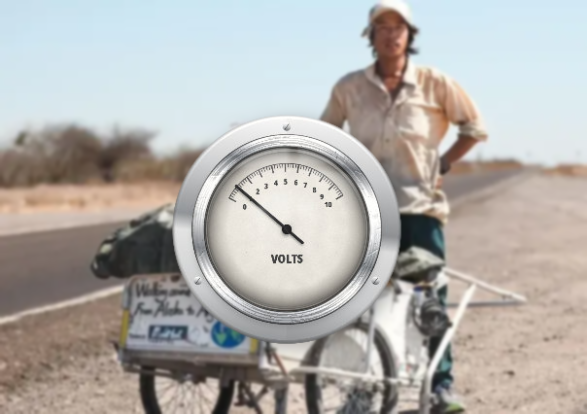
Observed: 1 V
